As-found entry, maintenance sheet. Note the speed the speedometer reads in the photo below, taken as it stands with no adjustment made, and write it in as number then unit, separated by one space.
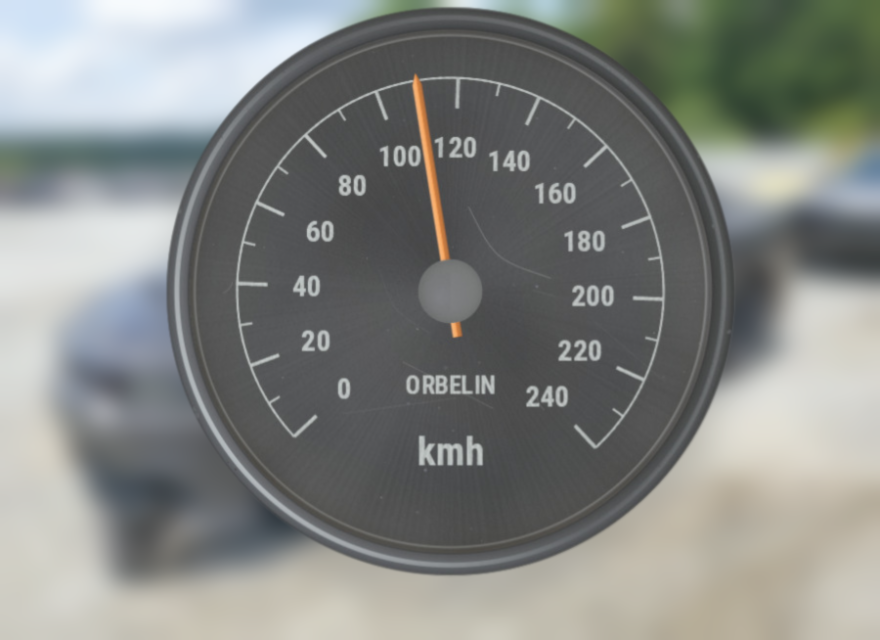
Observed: 110 km/h
